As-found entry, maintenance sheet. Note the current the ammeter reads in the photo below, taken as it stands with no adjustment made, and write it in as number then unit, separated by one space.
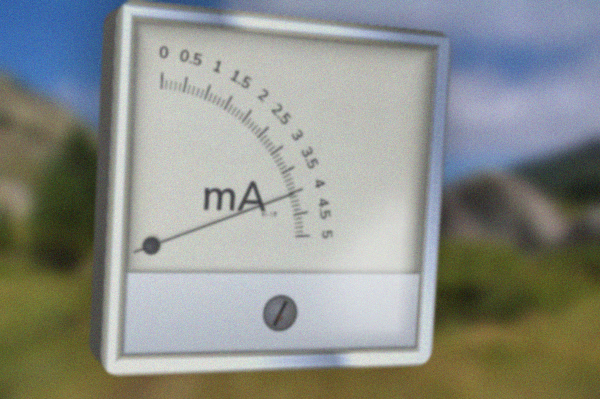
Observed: 4 mA
